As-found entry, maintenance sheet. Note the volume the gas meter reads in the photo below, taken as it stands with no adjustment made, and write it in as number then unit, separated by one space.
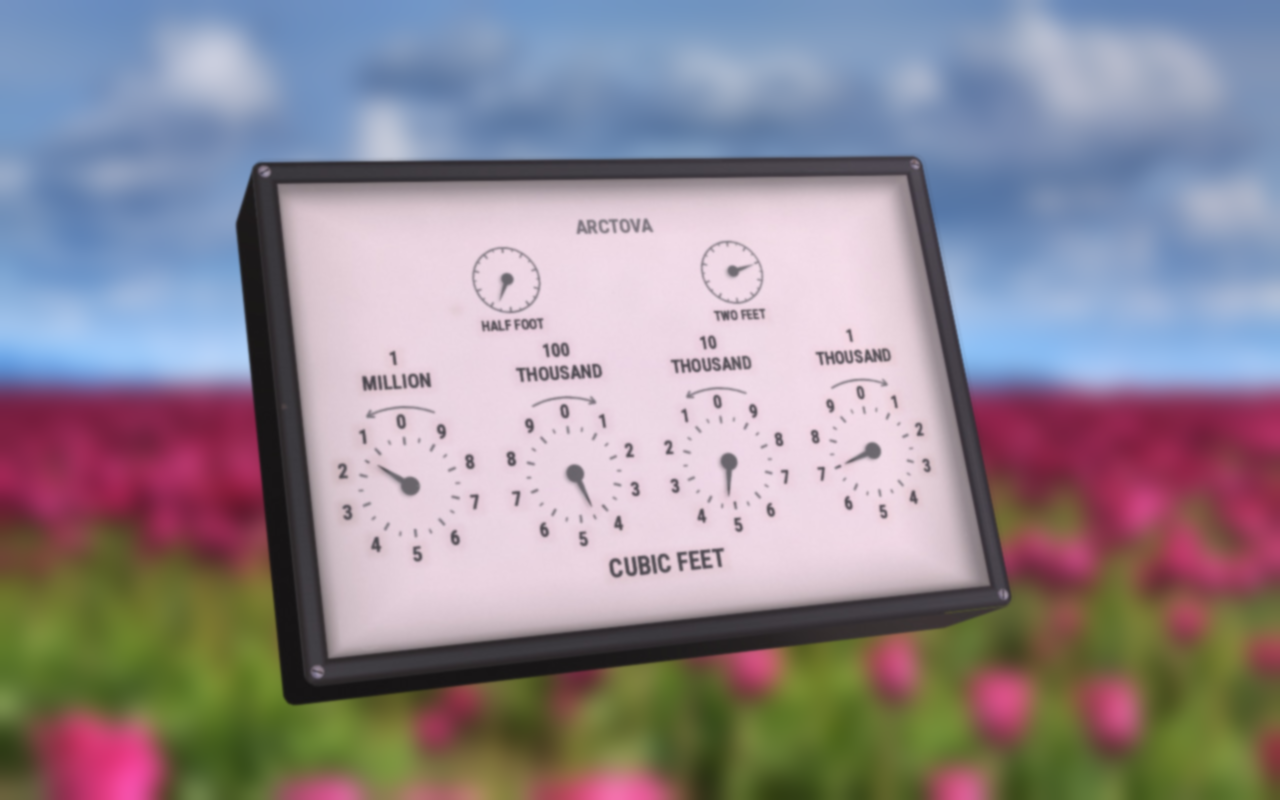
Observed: 144700 ft³
